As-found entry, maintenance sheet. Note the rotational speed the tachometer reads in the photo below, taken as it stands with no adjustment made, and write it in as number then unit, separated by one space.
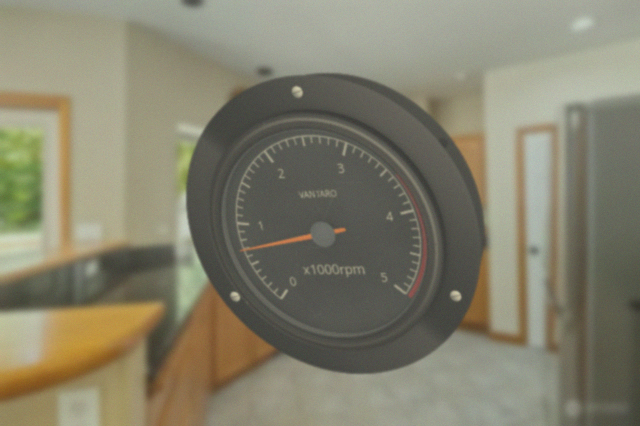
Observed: 700 rpm
